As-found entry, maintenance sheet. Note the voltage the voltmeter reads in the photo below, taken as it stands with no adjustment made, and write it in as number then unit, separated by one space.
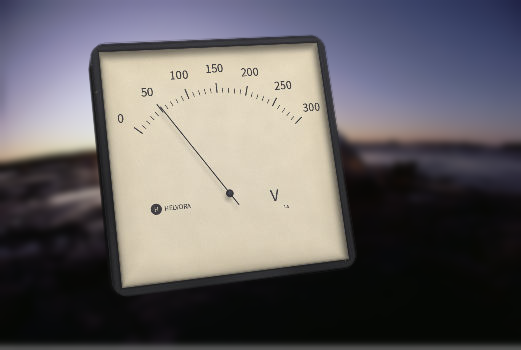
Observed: 50 V
